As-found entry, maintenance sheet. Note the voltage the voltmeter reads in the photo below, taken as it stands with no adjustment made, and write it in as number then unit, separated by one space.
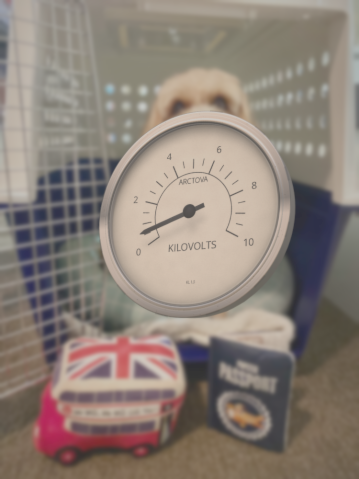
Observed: 0.5 kV
